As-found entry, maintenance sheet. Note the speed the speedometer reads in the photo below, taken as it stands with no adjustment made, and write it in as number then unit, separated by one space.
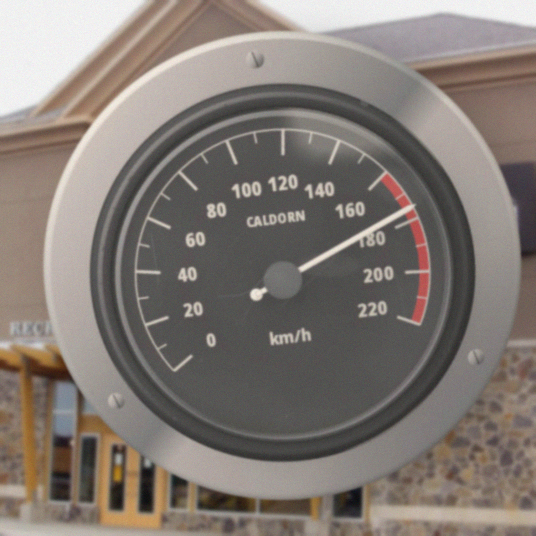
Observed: 175 km/h
